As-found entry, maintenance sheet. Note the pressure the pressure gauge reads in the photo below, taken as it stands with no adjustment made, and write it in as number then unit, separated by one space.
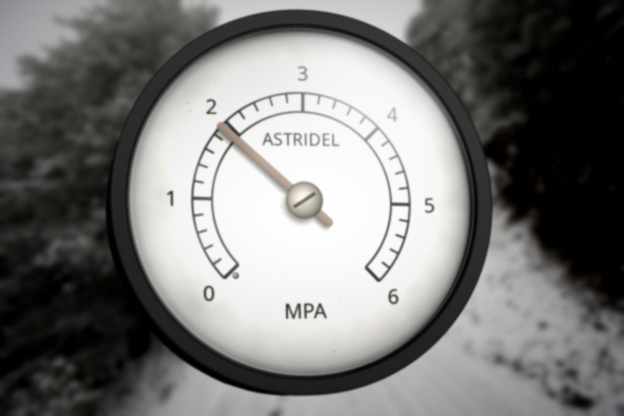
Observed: 1.9 MPa
